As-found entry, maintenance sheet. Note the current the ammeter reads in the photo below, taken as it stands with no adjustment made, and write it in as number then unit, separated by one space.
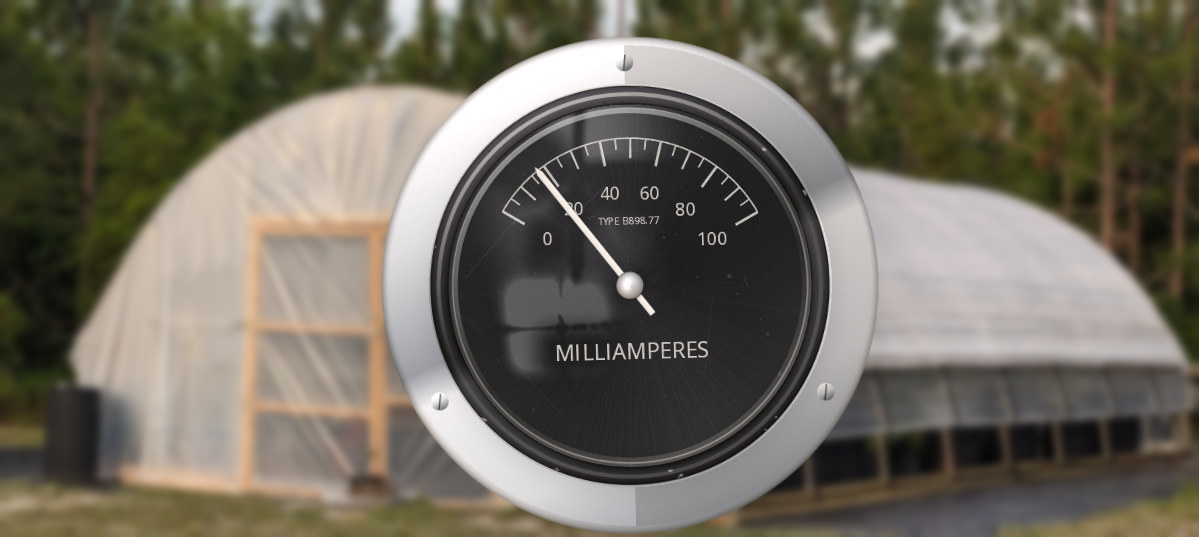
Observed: 17.5 mA
